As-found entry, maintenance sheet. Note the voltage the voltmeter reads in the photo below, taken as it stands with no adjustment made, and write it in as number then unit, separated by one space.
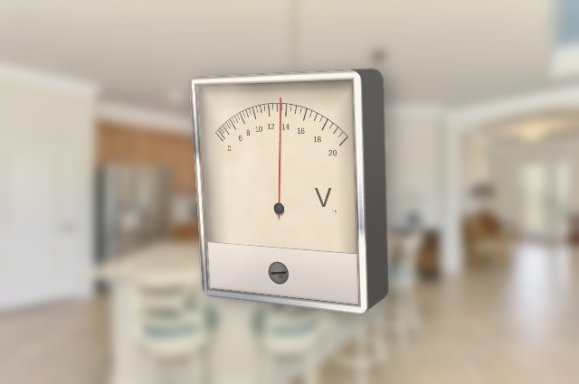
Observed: 13.5 V
